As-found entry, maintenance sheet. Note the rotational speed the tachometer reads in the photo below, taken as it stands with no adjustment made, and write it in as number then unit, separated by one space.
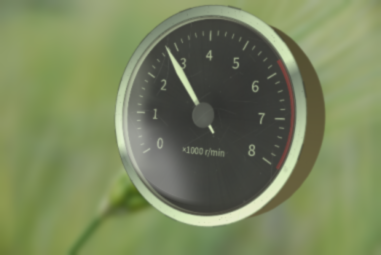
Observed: 2800 rpm
